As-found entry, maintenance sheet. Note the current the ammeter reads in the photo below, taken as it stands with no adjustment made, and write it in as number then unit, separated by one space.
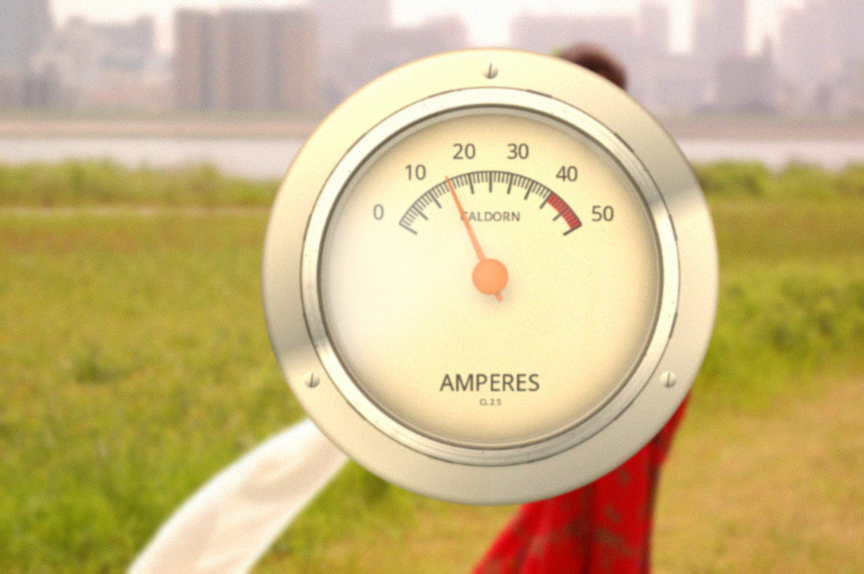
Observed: 15 A
